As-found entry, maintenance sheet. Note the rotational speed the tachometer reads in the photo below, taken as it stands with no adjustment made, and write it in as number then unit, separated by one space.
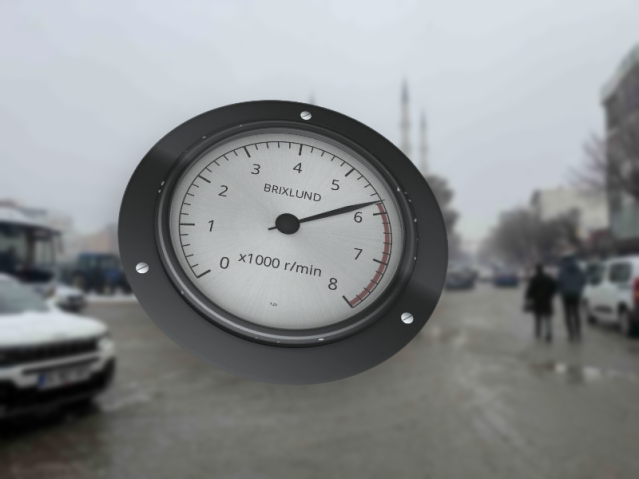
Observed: 5800 rpm
